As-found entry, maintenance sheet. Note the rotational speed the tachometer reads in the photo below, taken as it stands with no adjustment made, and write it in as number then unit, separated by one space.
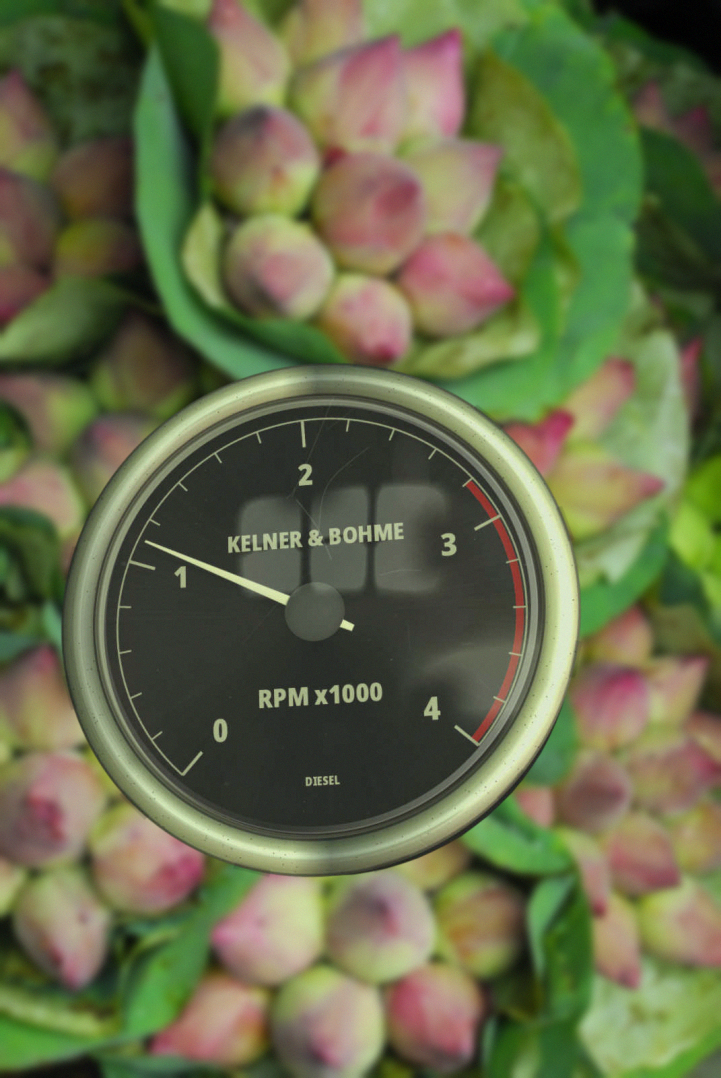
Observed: 1100 rpm
